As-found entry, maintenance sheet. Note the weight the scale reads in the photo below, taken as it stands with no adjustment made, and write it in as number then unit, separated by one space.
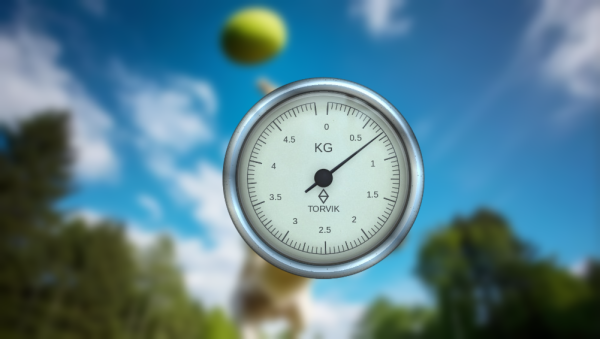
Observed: 0.7 kg
